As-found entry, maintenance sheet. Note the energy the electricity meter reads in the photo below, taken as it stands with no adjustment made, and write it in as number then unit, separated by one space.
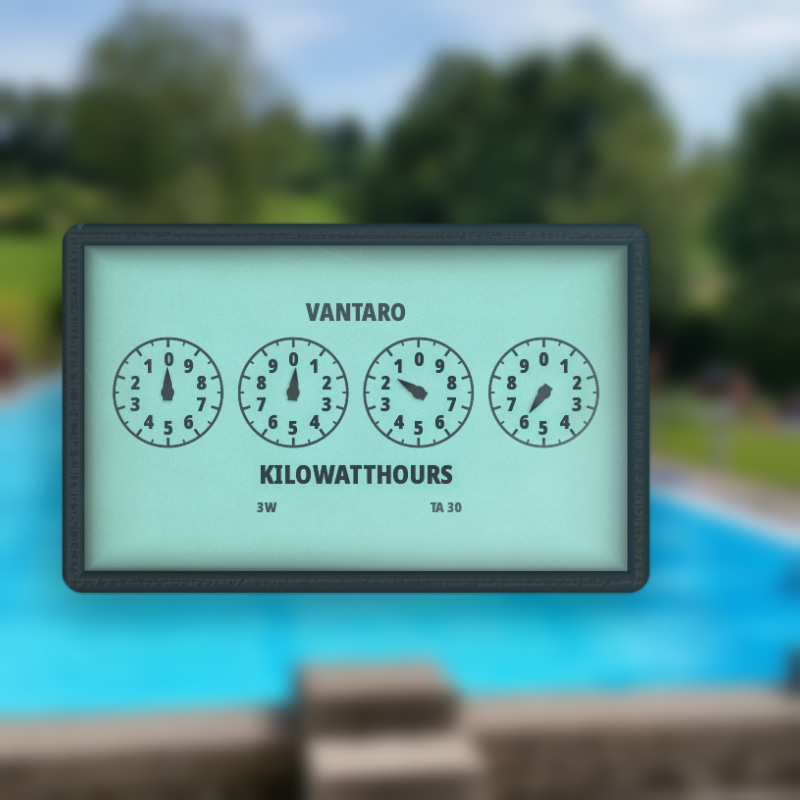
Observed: 16 kWh
